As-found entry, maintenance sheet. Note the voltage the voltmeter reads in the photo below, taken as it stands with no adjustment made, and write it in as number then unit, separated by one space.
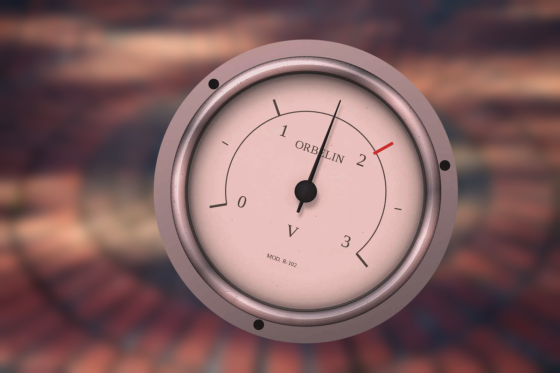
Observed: 1.5 V
